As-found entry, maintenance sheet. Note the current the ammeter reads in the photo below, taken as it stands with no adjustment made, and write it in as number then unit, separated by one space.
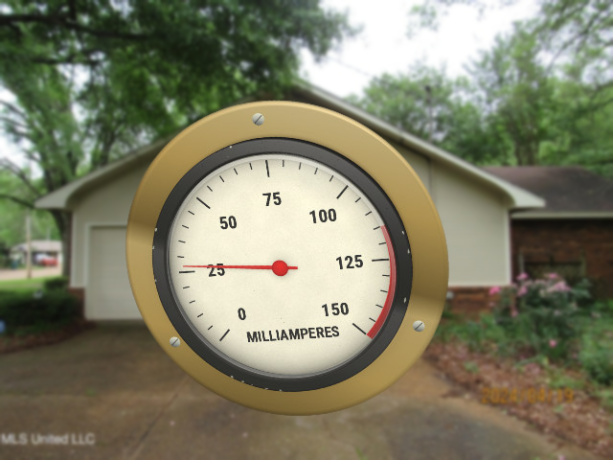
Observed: 27.5 mA
